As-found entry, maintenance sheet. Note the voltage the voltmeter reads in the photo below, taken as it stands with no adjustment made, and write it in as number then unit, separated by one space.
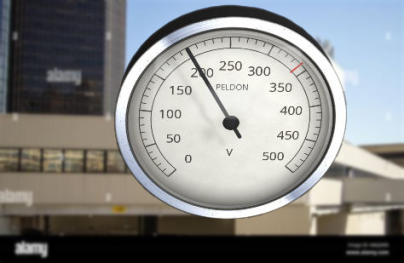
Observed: 200 V
